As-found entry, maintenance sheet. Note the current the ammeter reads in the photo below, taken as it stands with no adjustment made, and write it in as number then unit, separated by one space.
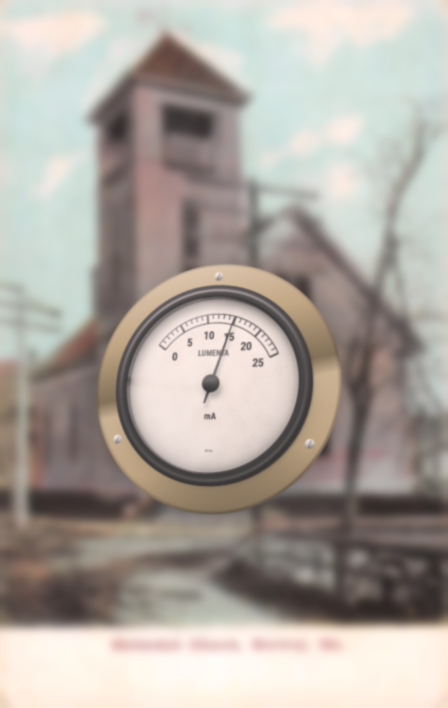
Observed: 15 mA
